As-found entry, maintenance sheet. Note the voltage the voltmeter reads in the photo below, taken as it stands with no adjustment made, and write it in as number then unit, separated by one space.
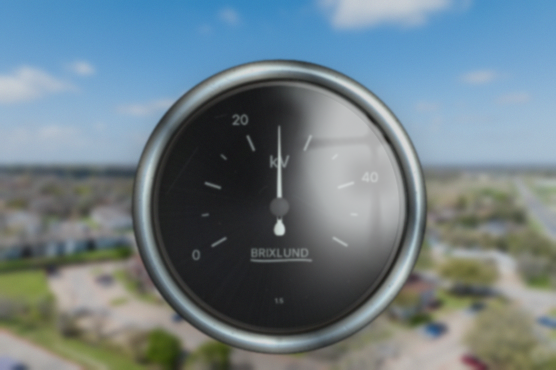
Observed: 25 kV
